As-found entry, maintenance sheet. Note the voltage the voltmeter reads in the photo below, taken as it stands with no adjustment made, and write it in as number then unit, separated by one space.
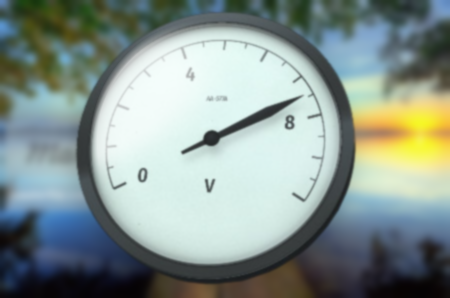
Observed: 7.5 V
